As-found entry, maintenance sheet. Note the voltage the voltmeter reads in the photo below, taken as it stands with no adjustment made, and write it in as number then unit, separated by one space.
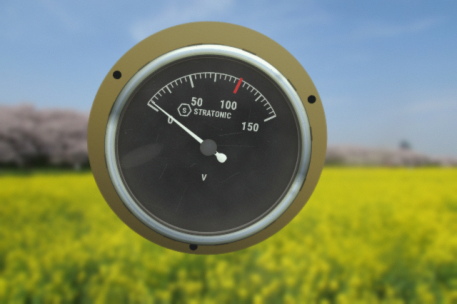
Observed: 5 V
